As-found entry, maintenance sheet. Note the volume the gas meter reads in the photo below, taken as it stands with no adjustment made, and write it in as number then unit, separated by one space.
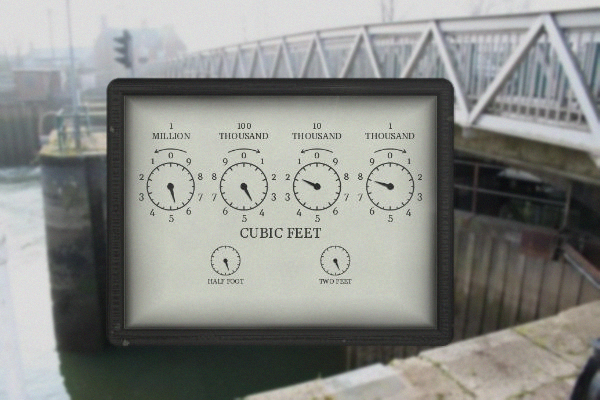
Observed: 541800 ft³
